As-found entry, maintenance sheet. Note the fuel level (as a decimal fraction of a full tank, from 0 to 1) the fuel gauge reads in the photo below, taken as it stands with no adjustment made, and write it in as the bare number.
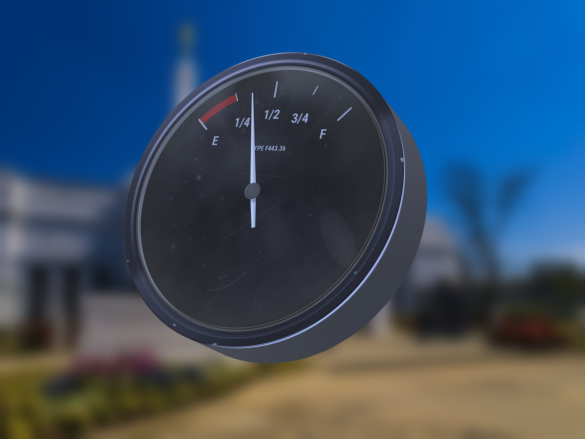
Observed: 0.375
